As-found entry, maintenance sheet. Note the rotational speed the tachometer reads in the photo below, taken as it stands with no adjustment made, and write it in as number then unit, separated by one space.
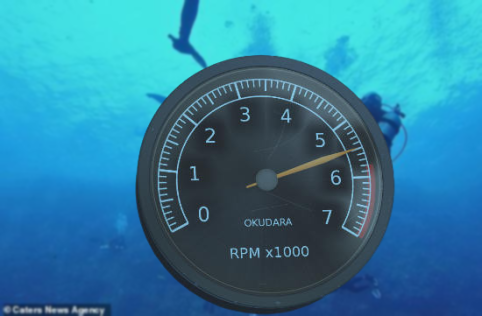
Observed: 5500 rpm
